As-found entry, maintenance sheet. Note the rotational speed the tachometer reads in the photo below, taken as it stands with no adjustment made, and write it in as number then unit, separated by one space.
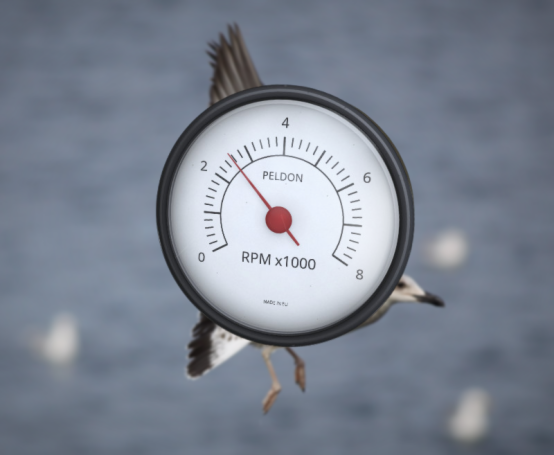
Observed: 2600 rpm
